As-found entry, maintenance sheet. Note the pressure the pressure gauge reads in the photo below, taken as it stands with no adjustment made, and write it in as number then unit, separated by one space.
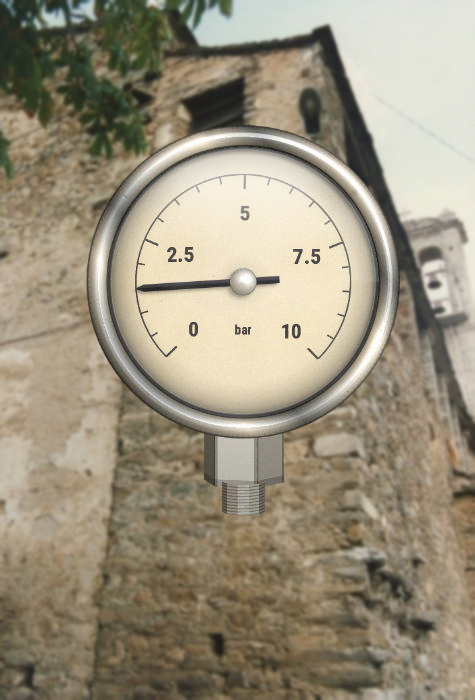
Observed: 1.5 bar
